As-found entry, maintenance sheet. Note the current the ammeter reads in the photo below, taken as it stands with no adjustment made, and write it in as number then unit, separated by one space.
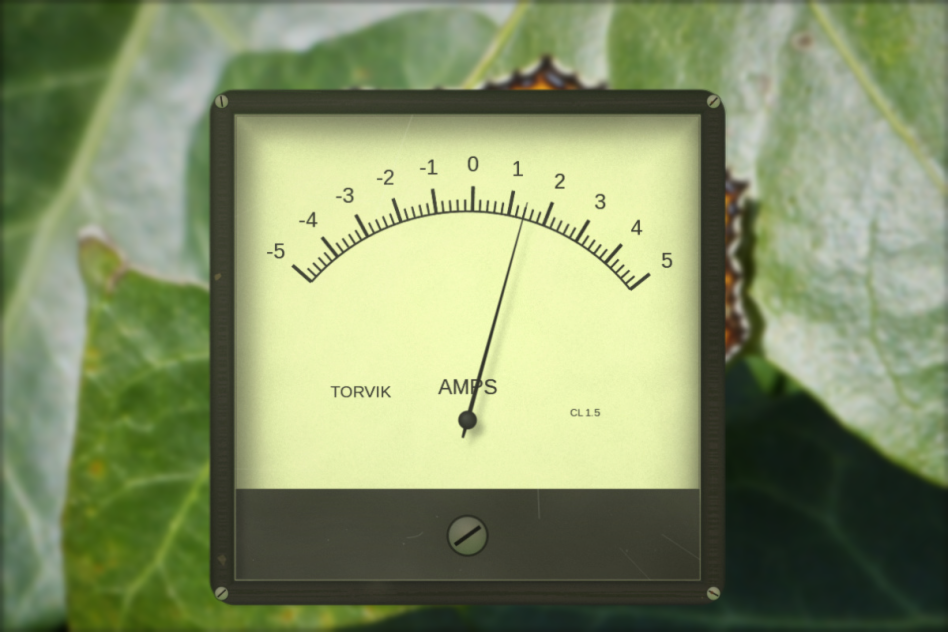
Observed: 1.4 A
